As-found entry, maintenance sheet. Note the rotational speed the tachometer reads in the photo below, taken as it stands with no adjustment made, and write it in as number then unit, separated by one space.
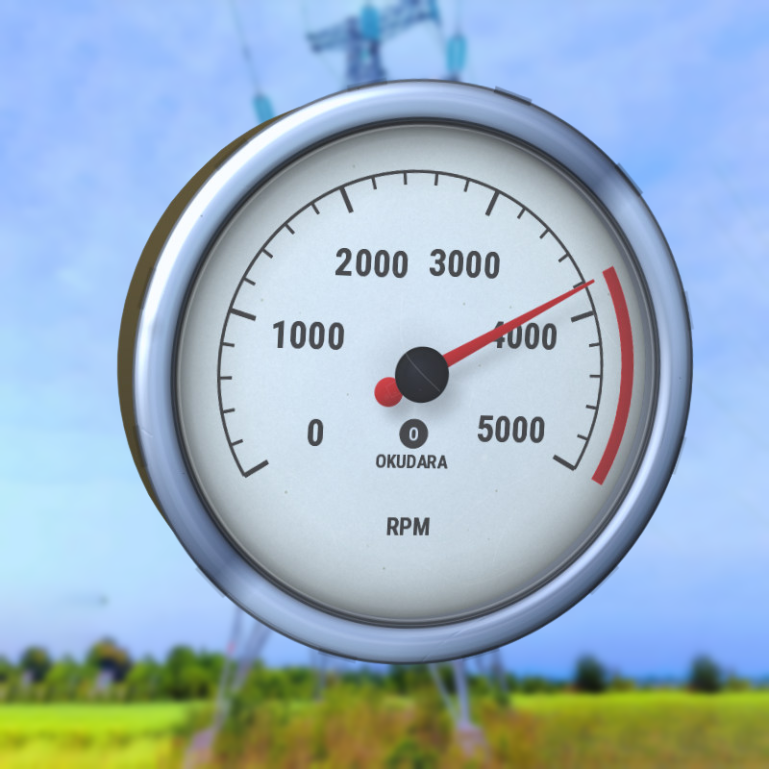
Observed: 3800 rpm
